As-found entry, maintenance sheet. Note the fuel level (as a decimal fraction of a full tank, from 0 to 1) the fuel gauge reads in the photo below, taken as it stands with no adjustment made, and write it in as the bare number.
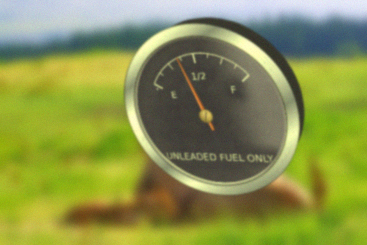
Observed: 0.375
